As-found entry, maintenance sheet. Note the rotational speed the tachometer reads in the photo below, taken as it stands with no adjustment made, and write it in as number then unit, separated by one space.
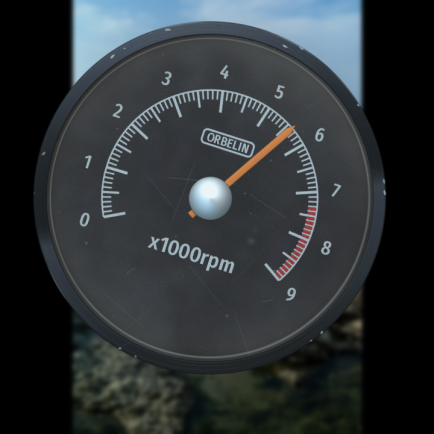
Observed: 5600 rpm
